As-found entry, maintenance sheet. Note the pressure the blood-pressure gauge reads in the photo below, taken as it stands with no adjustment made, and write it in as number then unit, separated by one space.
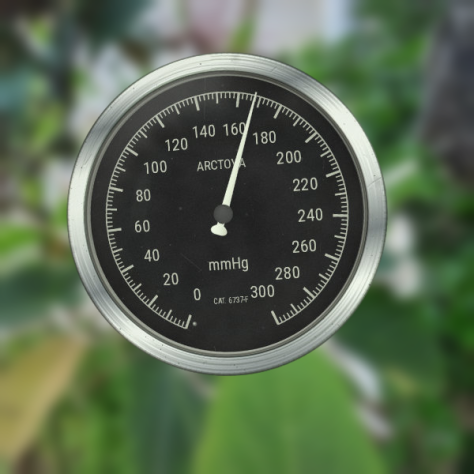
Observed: 168 mmHg
